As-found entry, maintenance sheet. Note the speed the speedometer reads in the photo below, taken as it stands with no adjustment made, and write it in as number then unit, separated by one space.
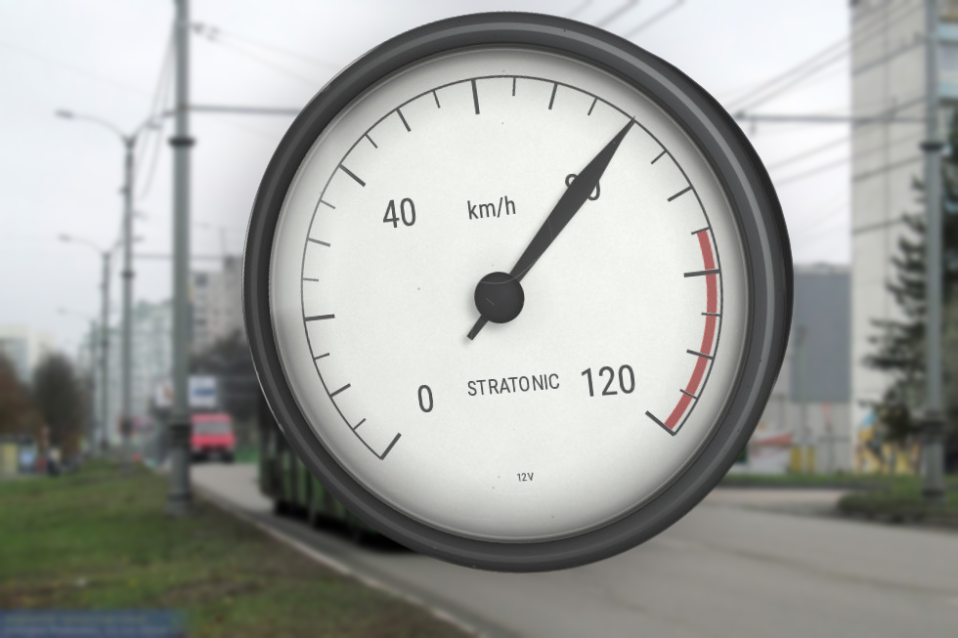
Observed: 80 km/h
